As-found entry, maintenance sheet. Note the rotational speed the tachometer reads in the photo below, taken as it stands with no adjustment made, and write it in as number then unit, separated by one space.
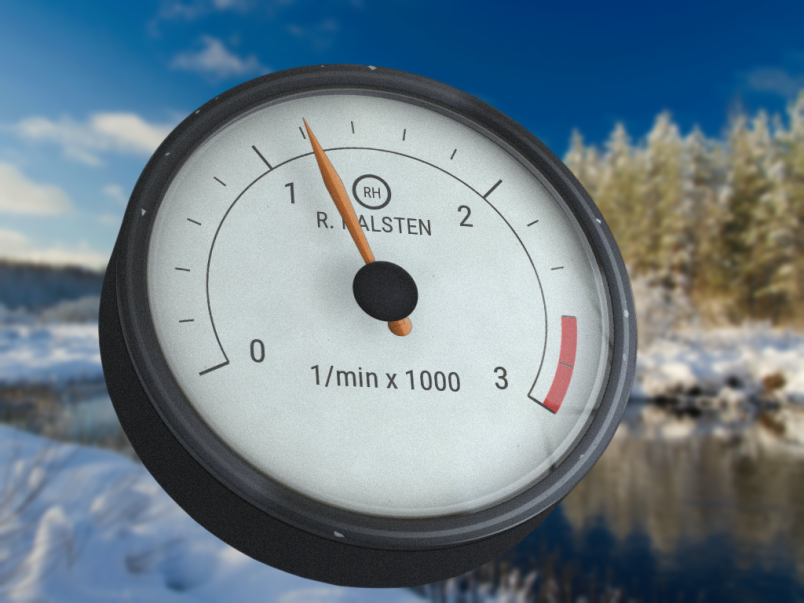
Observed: 1200 rpm
